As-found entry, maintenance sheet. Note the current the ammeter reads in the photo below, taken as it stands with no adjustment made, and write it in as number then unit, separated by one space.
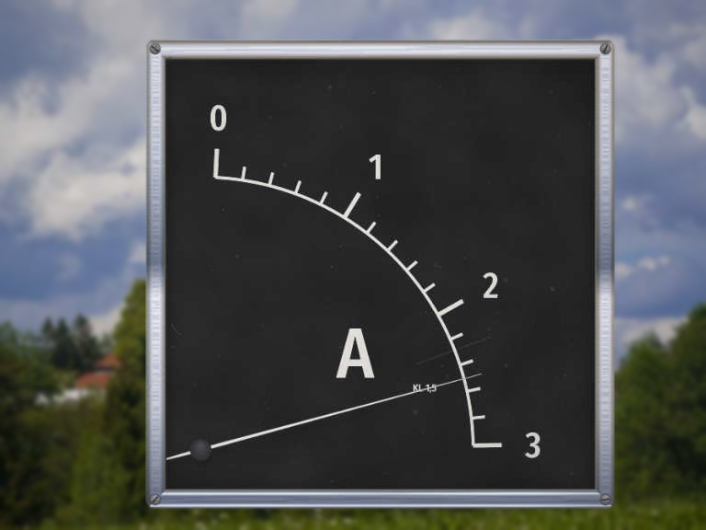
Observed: 2.5 A
